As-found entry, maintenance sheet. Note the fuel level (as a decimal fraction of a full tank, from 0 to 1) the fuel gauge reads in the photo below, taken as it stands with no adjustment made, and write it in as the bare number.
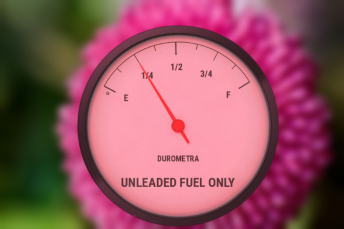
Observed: 0.25
